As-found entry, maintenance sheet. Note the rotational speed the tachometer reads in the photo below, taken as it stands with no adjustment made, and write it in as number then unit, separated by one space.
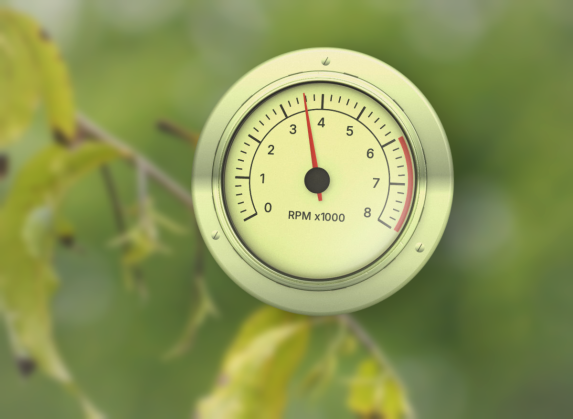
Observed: 3600 rpm
